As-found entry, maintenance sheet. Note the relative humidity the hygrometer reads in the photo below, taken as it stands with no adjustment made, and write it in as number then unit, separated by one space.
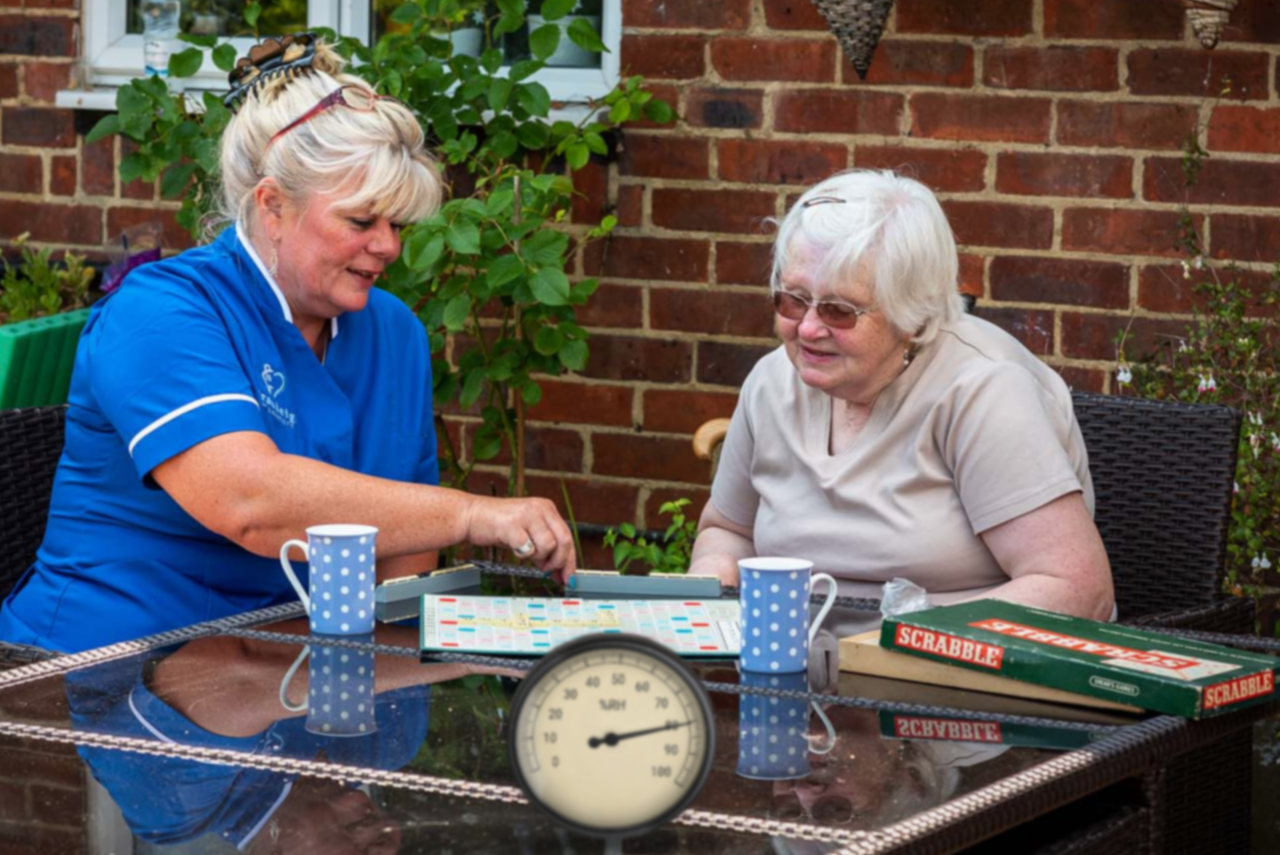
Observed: 80 %
